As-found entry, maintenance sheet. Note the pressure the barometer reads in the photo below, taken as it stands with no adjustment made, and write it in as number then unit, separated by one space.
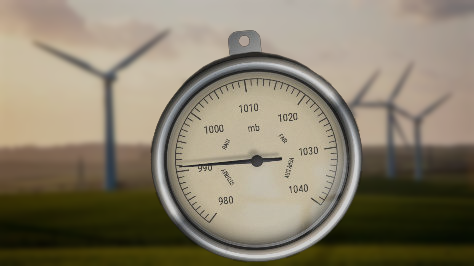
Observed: 991 mbar
